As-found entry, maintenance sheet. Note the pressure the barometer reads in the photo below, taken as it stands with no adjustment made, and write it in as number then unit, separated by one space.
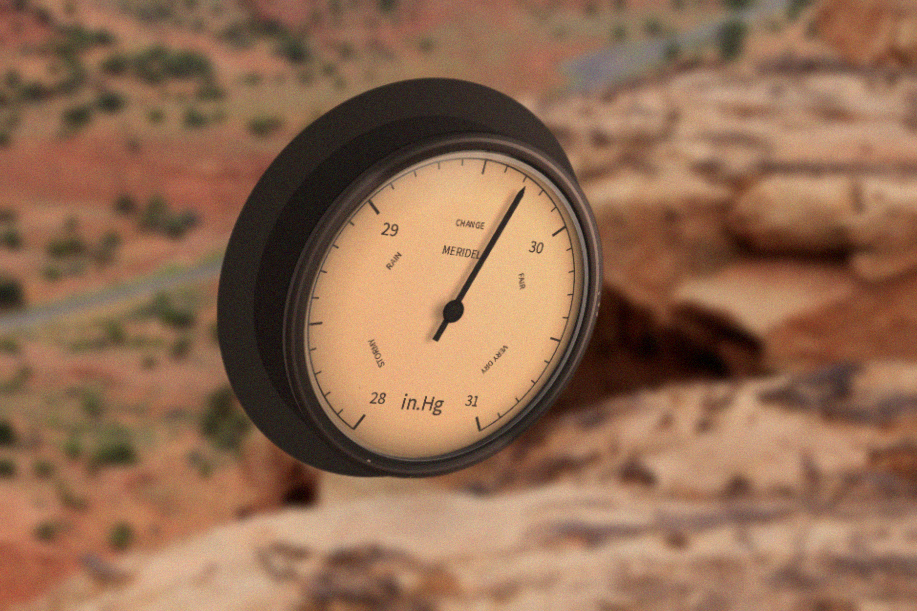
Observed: 29.7 inHg
